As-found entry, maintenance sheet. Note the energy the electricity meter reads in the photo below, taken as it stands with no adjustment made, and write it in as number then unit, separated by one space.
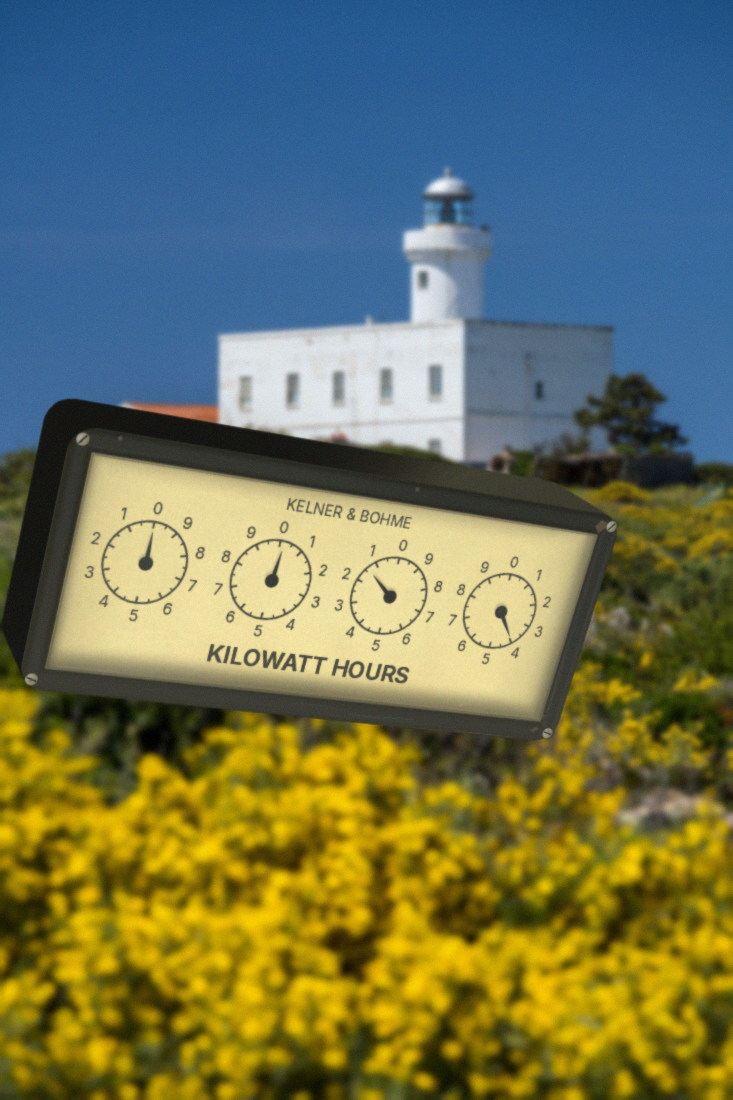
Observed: 14 kWh
